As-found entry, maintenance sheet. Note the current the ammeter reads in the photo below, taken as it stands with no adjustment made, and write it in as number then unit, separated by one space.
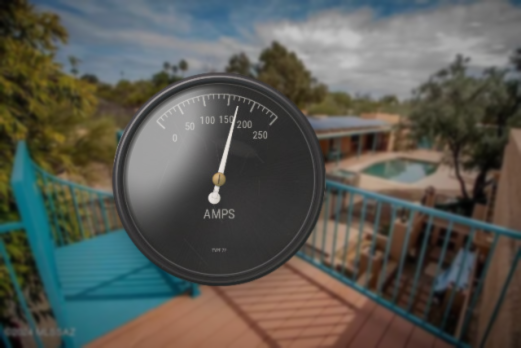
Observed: 170 A
